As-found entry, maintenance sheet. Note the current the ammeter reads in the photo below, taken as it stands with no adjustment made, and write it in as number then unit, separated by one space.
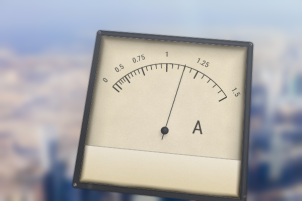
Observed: 1.15 A
